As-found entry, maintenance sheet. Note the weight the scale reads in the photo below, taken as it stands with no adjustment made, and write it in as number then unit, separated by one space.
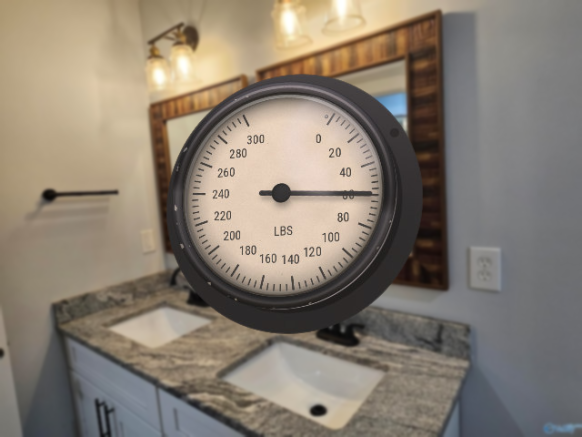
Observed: 60 lb
